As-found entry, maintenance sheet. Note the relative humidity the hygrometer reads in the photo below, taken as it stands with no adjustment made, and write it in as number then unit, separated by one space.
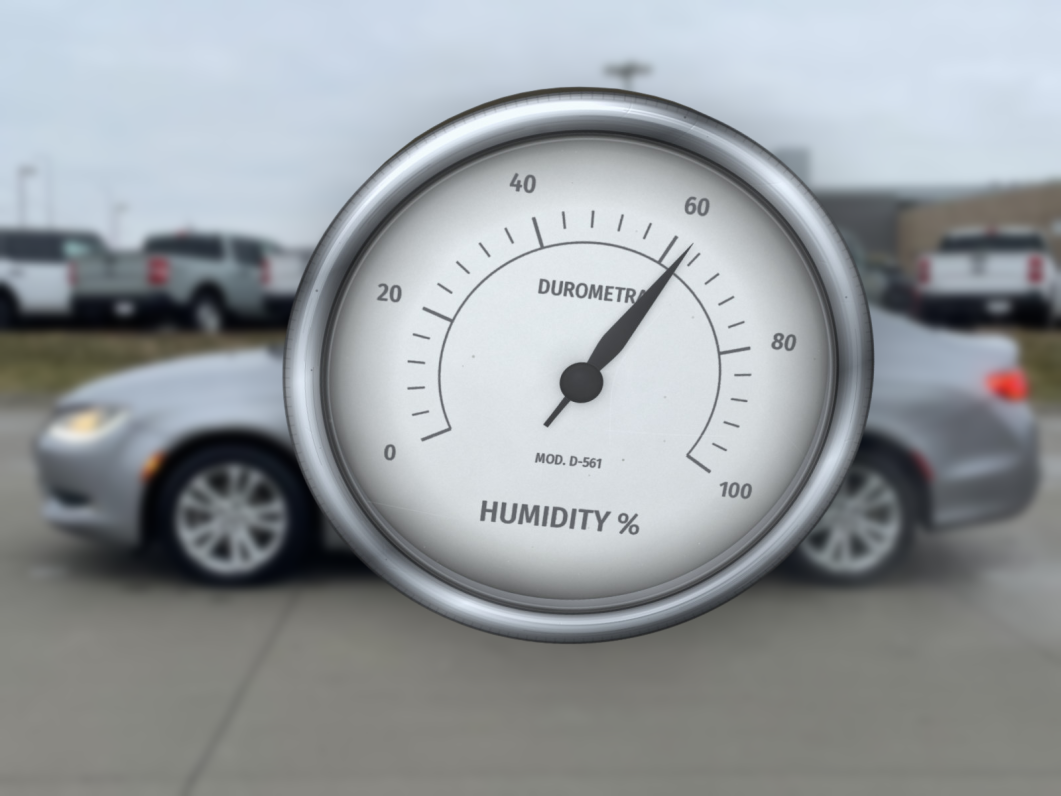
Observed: 62 %
